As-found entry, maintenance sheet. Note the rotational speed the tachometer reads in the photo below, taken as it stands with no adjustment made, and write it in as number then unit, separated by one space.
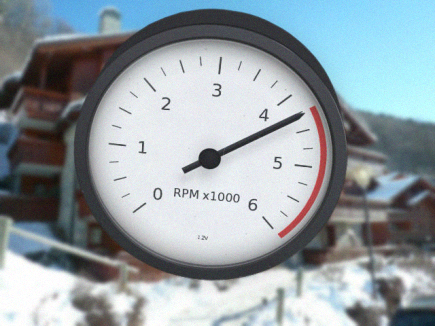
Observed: 4250 rpm
